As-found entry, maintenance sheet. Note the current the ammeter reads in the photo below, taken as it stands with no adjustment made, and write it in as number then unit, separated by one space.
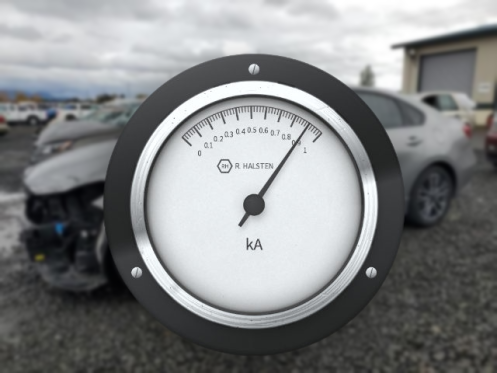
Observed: 0.9 kA
